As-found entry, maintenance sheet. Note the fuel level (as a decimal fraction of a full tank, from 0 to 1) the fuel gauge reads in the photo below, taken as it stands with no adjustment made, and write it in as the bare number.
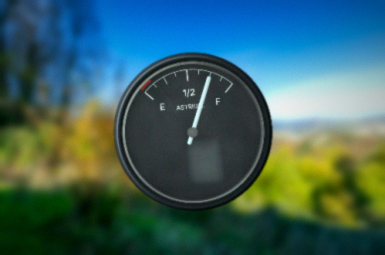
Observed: 0.75
